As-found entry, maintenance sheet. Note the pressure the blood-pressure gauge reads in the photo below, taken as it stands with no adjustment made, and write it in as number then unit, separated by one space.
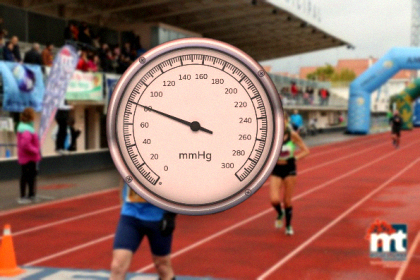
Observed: 80 mmHg
